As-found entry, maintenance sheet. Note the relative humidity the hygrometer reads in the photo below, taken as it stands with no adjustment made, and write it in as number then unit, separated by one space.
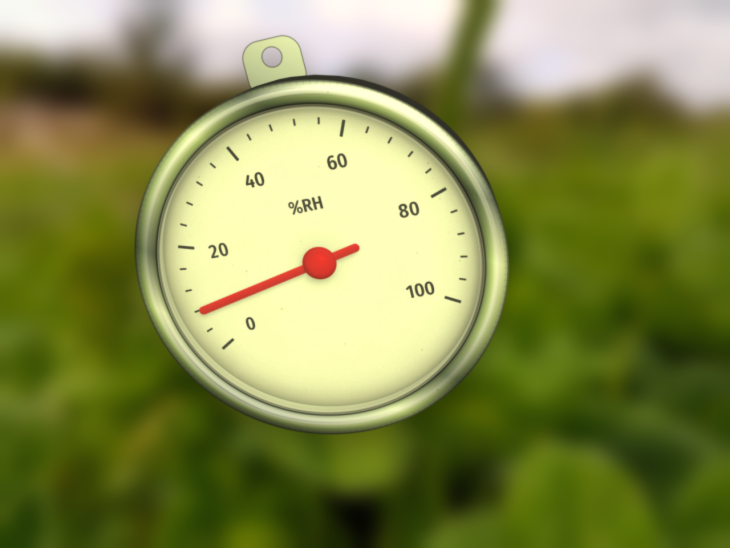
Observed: 8 %
